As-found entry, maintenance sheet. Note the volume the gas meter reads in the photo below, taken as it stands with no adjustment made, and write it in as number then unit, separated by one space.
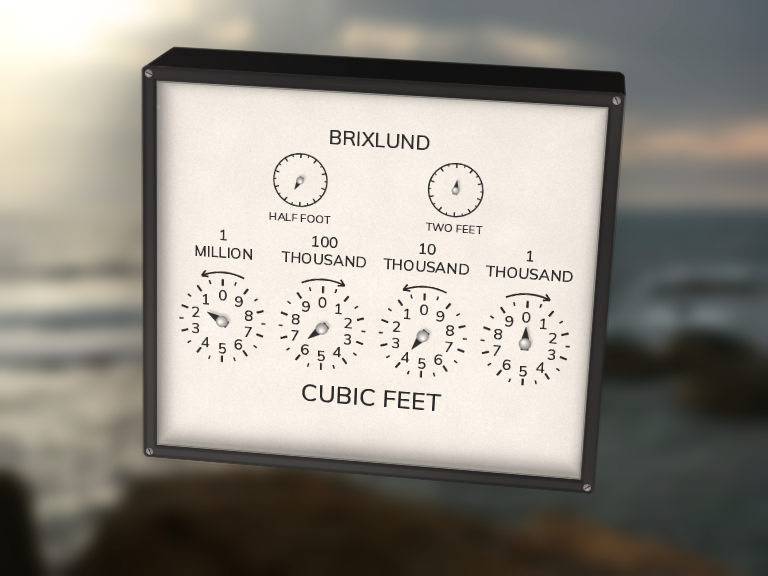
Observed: 164000 ft³
